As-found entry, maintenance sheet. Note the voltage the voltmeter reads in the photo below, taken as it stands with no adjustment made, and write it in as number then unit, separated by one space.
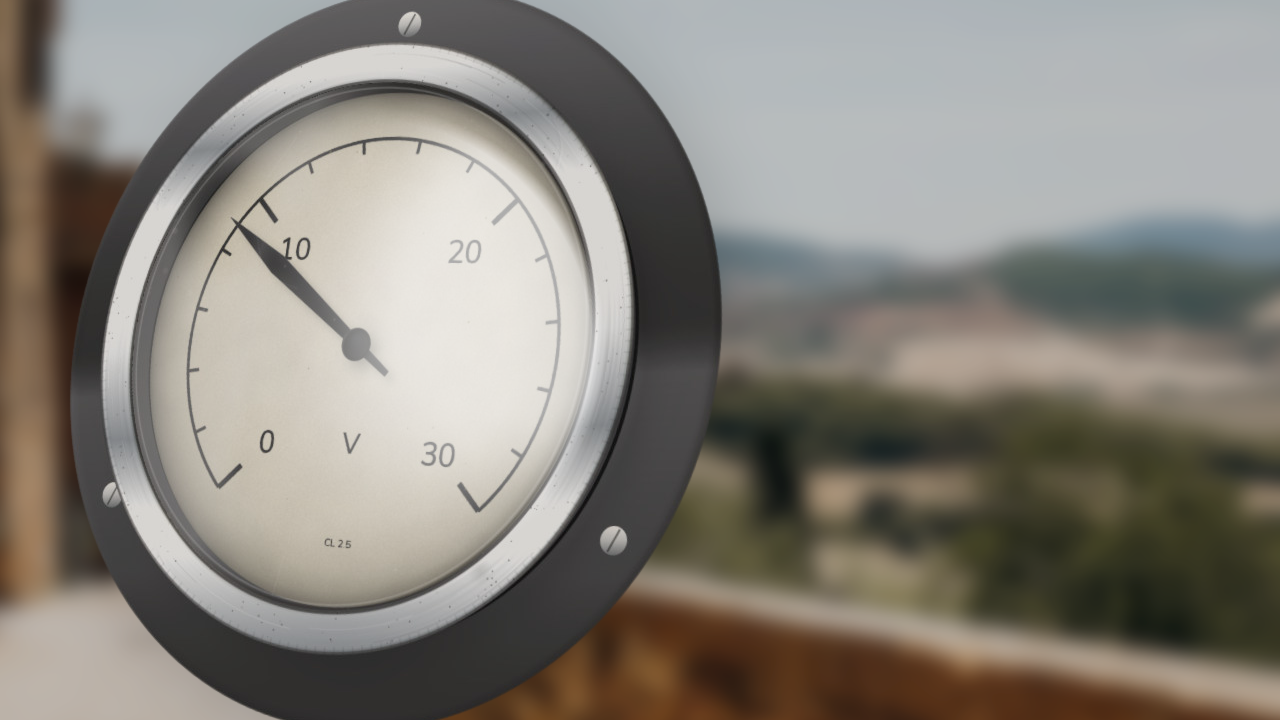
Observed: 9 V
